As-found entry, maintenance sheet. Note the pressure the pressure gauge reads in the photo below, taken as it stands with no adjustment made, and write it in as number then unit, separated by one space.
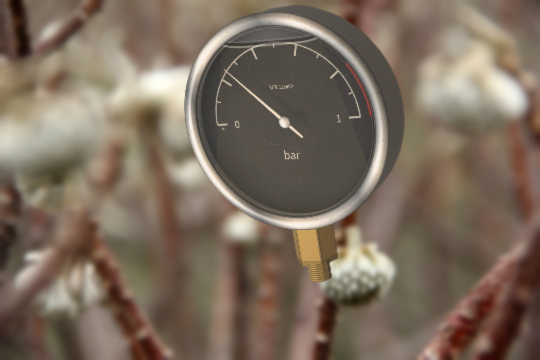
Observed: 0.25 bar
